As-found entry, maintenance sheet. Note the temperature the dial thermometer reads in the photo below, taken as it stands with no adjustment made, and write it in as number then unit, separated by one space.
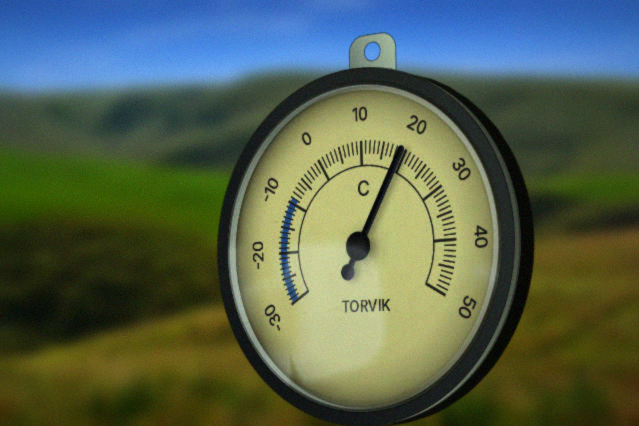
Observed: 20 °C
